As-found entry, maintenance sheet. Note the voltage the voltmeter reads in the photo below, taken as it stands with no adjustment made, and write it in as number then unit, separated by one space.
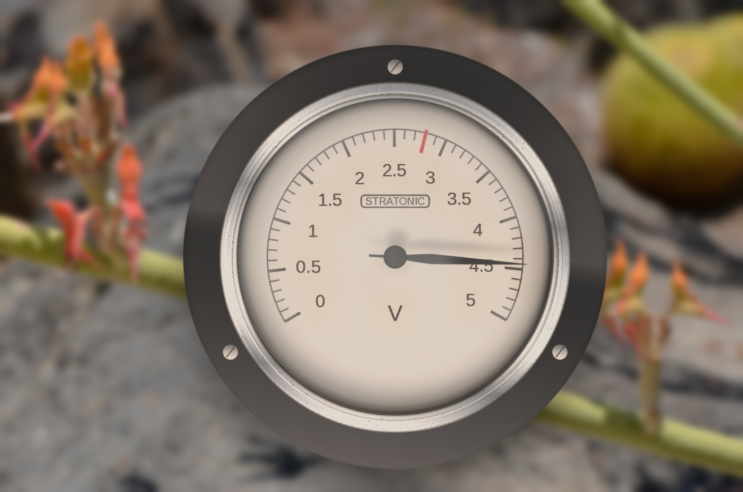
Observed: 4.45 V
